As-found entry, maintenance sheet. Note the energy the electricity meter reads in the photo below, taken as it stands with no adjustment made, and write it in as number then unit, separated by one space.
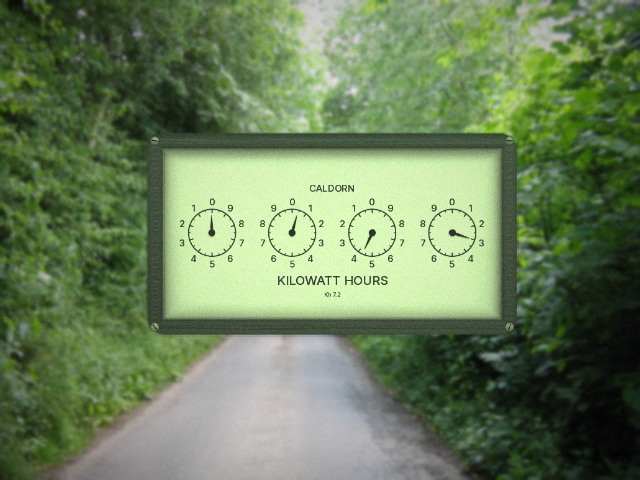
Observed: 43 kWh
